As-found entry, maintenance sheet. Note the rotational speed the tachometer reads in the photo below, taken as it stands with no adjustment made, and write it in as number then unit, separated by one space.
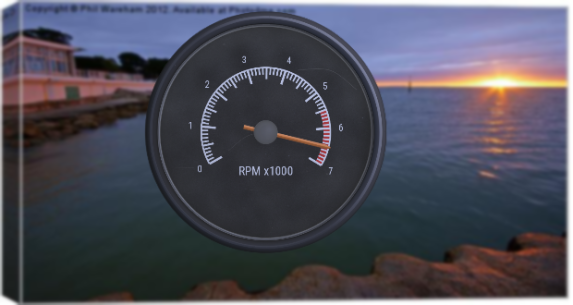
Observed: 6500 rpm
